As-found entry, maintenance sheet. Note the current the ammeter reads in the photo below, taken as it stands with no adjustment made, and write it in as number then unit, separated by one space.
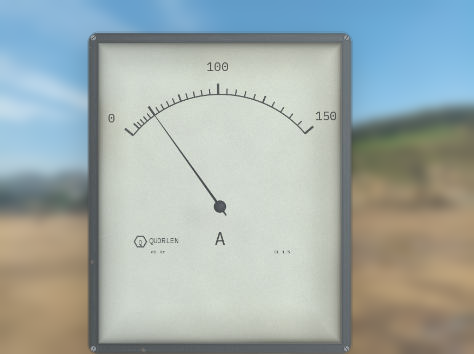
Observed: 50 A
